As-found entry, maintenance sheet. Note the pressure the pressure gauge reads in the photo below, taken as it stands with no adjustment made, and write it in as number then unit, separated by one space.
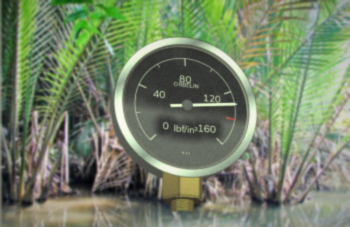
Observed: 130 psi
